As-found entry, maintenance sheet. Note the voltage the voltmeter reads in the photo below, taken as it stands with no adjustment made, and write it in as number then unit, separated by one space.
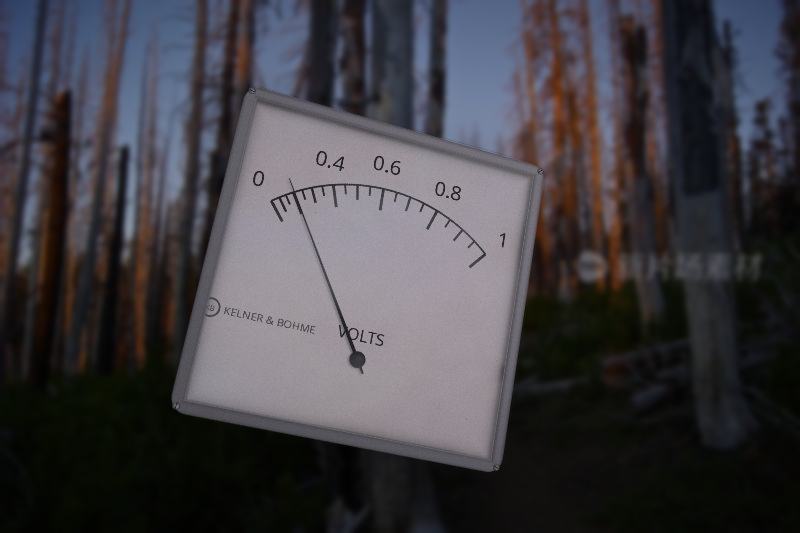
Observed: 0.2 V
